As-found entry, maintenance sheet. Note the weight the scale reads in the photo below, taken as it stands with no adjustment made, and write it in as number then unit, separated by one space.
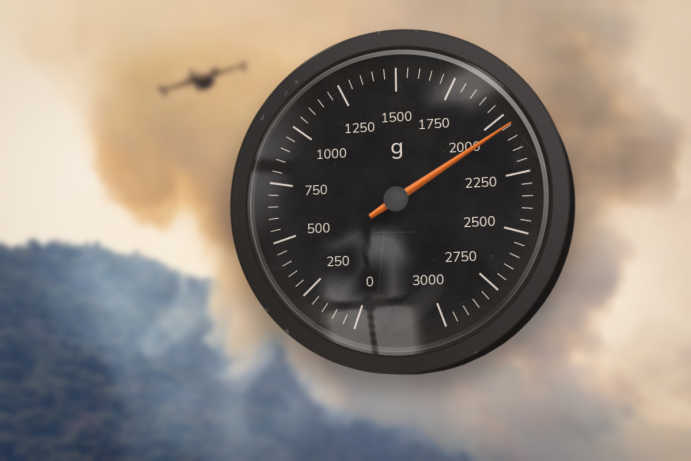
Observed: 2050 g
